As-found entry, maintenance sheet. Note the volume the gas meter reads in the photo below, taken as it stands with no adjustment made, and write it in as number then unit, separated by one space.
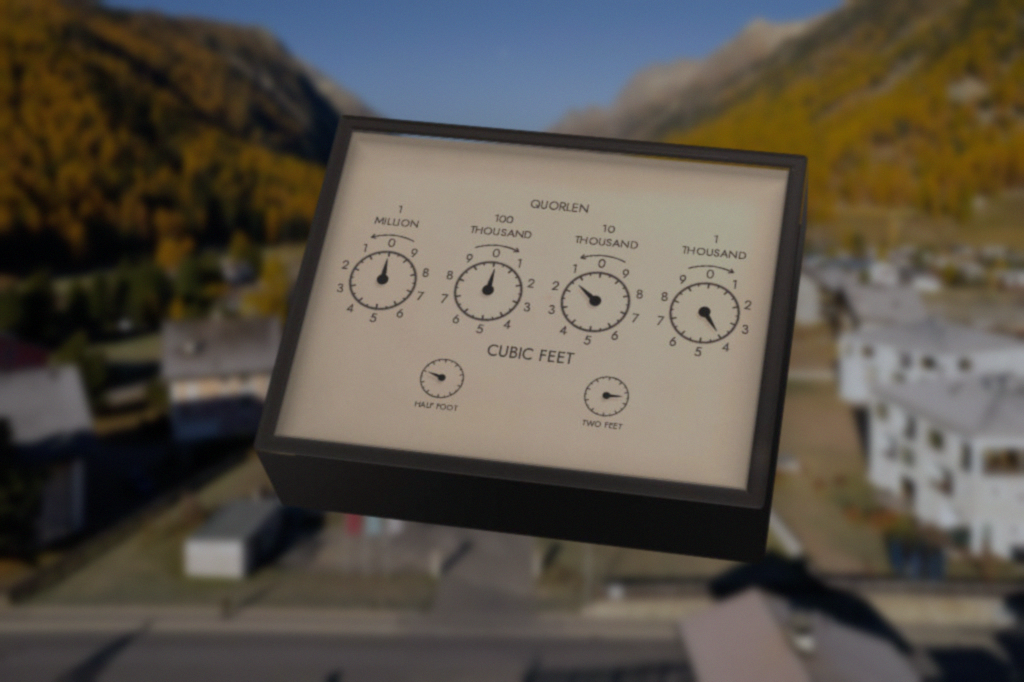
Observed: 1400 ft³
